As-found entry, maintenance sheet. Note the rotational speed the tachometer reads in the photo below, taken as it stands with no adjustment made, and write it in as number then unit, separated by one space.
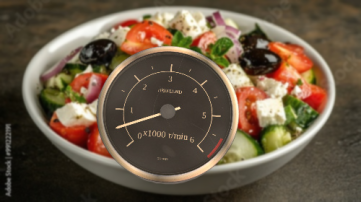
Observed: 500 rpm
